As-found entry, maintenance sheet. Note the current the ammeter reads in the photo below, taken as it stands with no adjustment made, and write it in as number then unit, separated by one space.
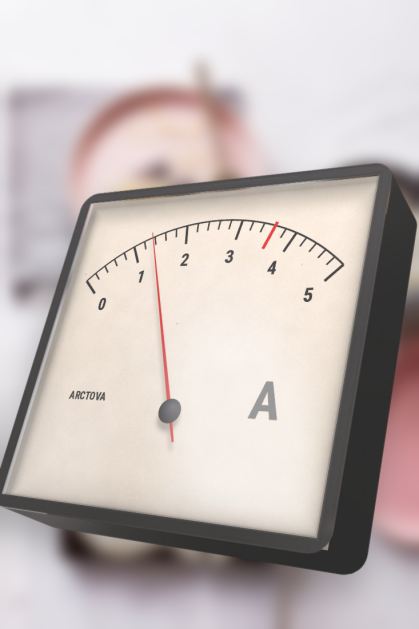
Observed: 1.4 A
